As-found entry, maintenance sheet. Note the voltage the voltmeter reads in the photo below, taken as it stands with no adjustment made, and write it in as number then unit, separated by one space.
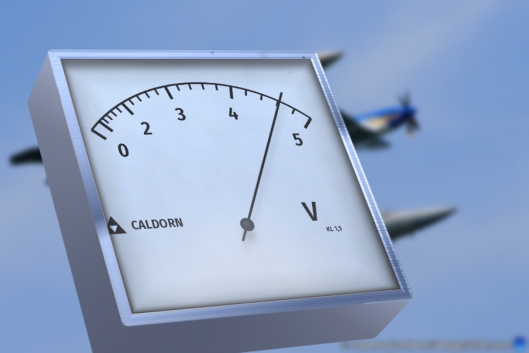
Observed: 4.6 V
